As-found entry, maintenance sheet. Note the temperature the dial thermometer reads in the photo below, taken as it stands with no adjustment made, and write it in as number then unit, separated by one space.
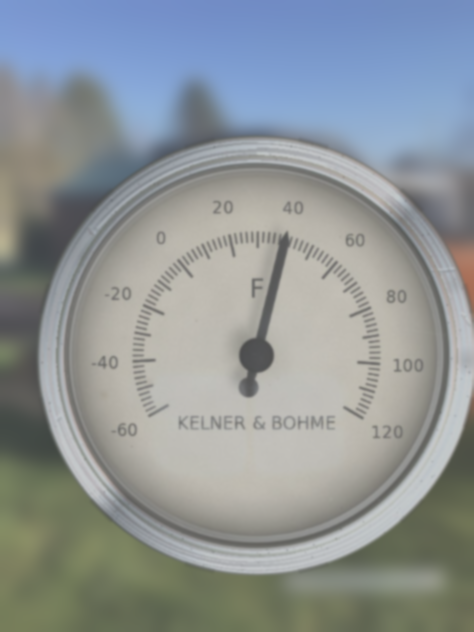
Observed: 40 °F
